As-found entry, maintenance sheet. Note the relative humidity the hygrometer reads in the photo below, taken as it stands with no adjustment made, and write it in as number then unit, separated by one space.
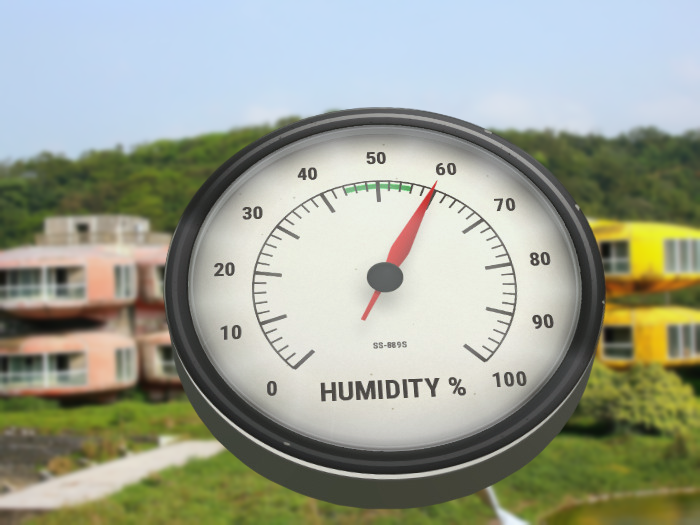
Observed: 60 %
